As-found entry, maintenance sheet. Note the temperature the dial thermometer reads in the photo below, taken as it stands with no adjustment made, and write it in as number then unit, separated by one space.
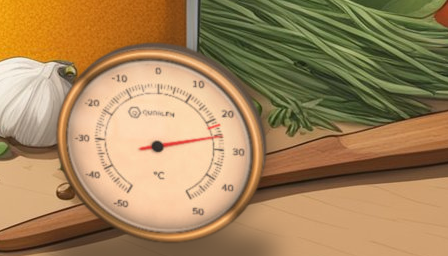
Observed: 25 °C
